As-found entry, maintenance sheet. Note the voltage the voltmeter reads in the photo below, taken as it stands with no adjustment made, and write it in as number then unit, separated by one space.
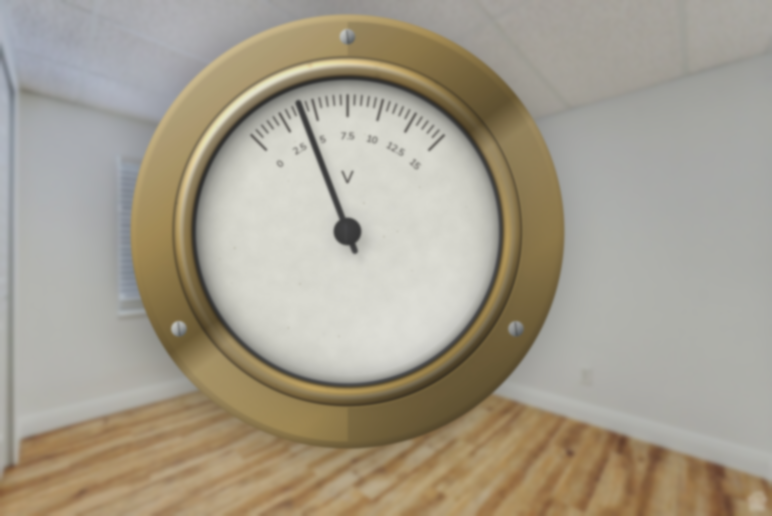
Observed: 4 V
